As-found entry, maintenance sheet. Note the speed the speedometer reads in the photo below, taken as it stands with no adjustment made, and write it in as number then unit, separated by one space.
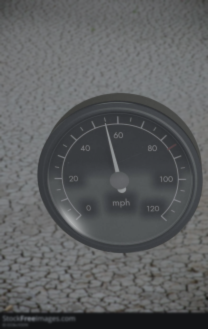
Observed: 55 mph
